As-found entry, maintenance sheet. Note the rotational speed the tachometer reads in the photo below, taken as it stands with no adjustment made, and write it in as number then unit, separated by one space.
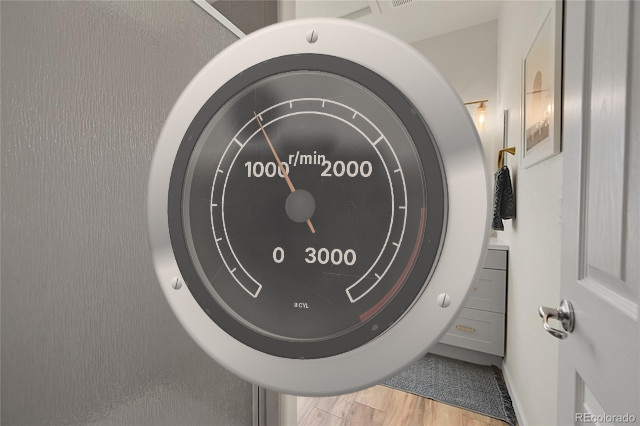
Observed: 1200 rpm
